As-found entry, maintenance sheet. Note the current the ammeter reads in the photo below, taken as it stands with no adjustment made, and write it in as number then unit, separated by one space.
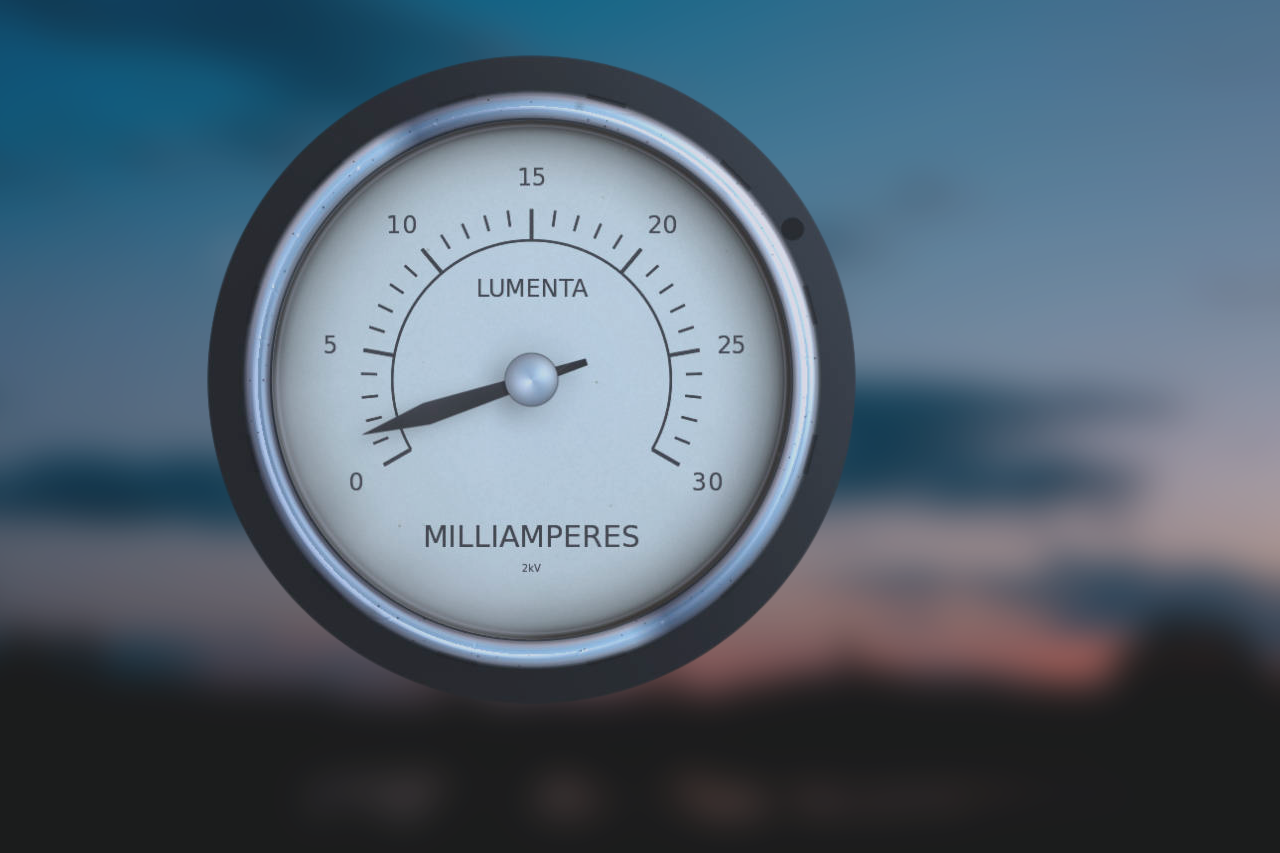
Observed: 1.5 mA
